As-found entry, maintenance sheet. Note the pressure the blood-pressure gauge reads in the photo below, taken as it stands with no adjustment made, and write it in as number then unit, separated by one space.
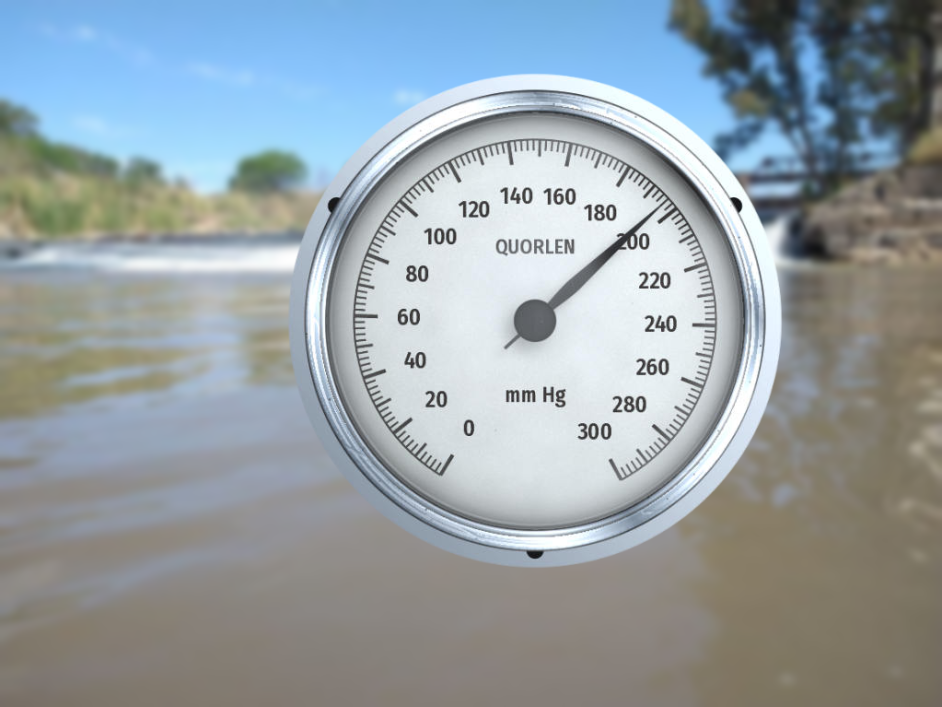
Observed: 196 mmHg
